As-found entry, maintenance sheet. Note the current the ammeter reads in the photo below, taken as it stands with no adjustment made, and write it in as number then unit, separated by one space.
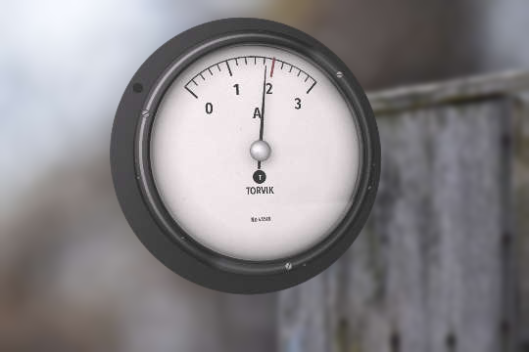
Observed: 1.8 A
